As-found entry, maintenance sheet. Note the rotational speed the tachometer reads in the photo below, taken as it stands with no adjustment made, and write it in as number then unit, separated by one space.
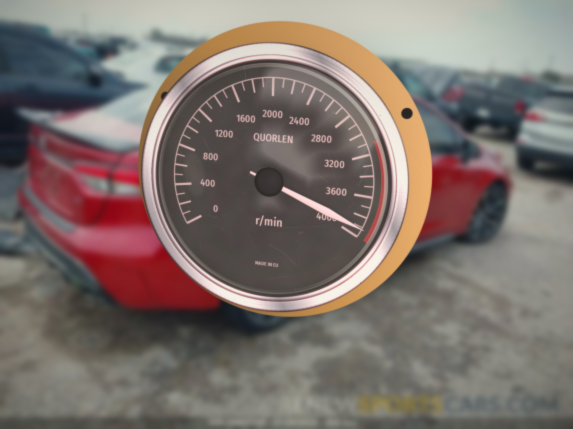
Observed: 3900 rpm
